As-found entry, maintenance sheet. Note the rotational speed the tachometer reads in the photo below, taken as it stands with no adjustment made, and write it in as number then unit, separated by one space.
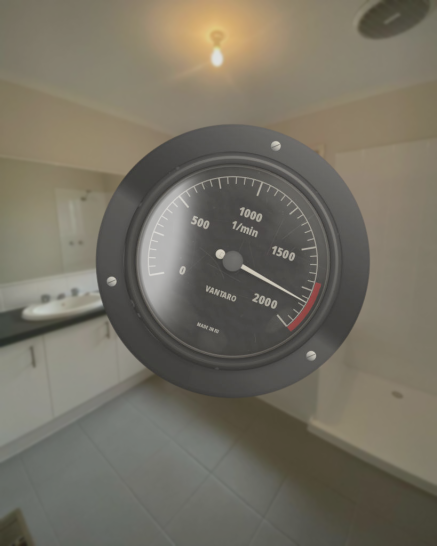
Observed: 1825 rpm
